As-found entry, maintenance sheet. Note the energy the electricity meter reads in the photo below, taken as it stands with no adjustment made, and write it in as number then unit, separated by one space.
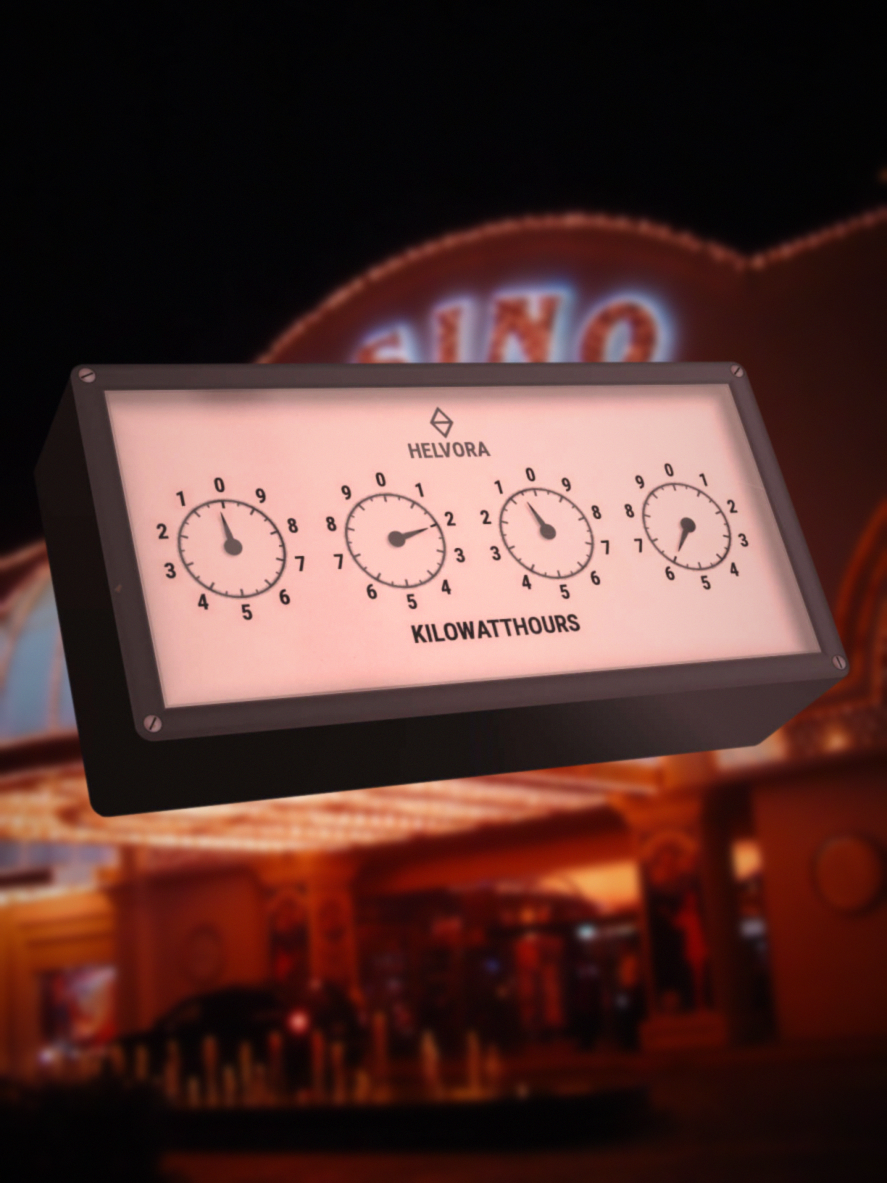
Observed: 206 kWh
